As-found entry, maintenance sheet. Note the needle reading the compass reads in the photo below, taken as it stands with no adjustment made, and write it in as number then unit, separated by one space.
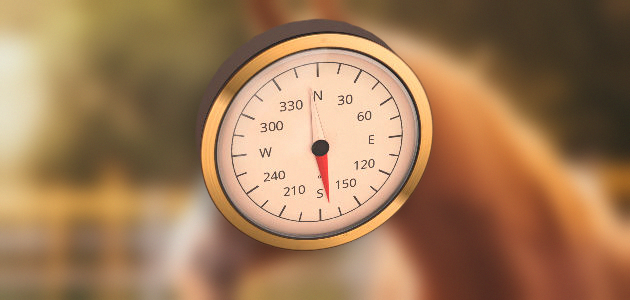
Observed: 172.5 °
